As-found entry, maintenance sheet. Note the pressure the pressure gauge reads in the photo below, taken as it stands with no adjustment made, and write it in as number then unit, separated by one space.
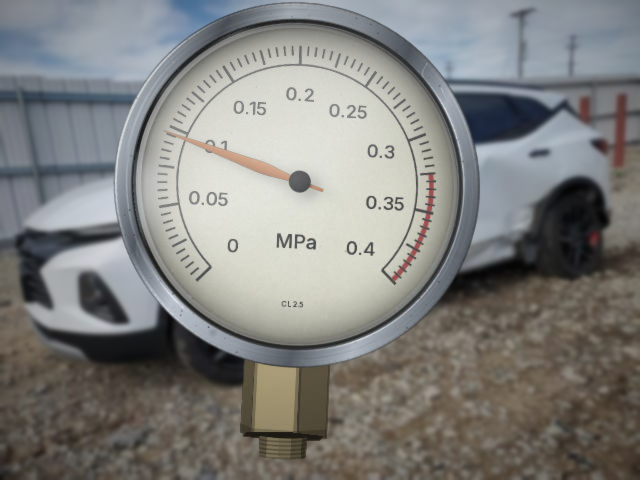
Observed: 0.095 MPa
